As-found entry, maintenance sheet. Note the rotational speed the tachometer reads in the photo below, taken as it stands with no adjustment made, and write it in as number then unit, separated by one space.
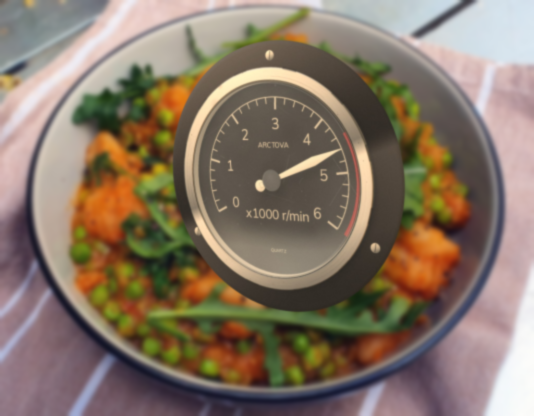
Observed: 4600 rpm
